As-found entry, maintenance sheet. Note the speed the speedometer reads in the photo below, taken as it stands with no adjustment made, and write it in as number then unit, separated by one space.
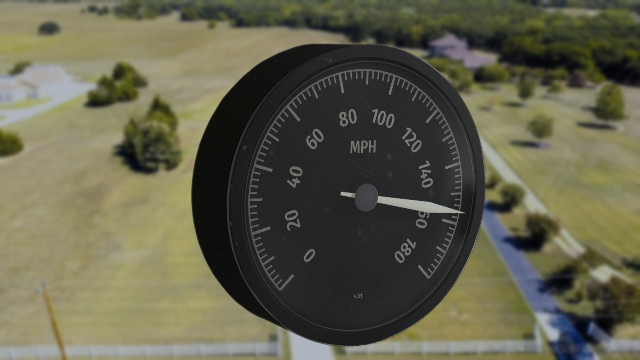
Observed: 156 mph
